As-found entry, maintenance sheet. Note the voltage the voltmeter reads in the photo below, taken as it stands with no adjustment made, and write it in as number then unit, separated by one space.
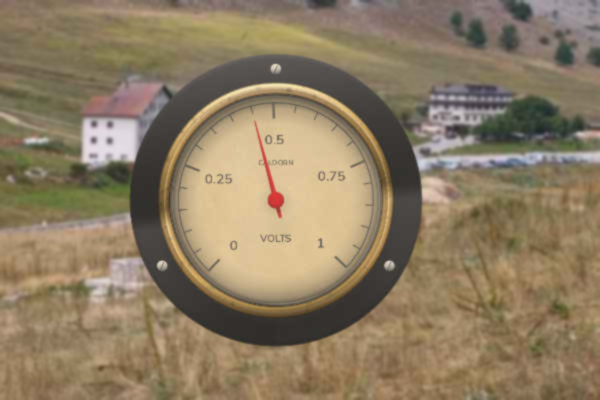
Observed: 0.45 V
